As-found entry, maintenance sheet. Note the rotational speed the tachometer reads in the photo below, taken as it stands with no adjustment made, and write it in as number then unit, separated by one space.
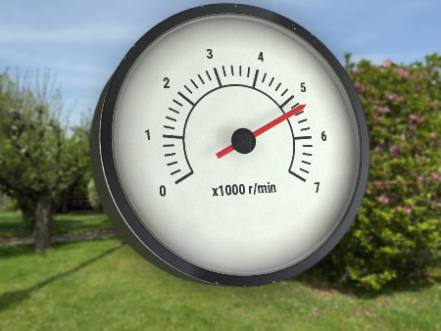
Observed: 5300 rpm
